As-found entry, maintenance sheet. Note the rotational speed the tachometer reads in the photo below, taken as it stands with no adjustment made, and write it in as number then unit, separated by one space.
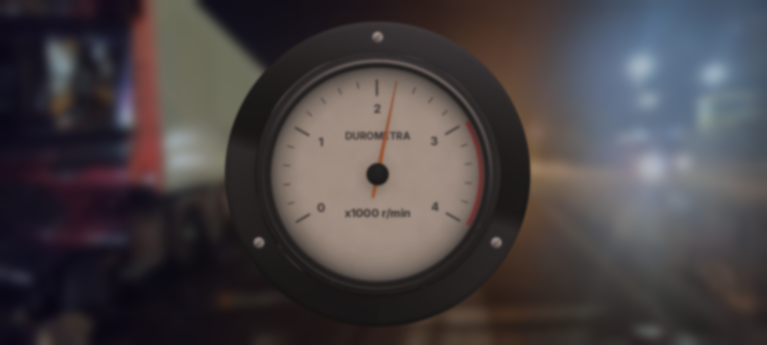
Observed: 2200 rpm
